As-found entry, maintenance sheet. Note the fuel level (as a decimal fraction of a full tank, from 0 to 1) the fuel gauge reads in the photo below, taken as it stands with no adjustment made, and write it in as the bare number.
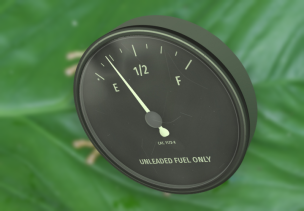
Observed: 0.25
